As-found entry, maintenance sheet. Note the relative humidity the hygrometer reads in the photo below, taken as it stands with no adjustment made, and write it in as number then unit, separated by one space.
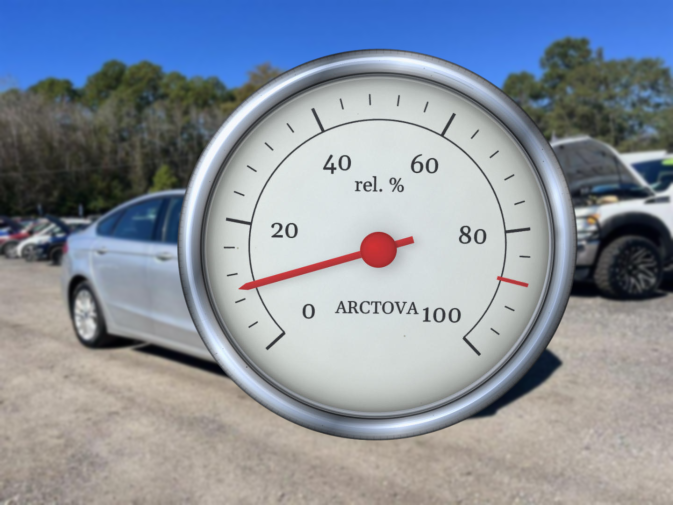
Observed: 10 %
